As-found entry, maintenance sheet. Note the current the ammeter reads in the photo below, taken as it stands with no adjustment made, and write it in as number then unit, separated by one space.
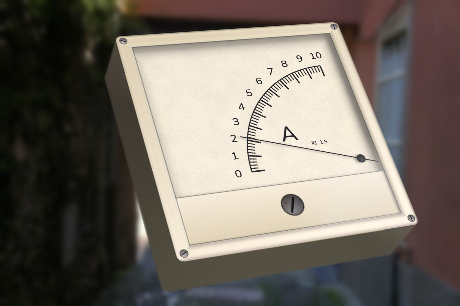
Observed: 2 A
